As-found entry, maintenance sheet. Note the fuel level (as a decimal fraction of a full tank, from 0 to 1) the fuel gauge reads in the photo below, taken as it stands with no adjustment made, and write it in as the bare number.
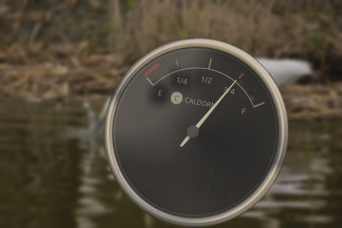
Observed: 0.75
